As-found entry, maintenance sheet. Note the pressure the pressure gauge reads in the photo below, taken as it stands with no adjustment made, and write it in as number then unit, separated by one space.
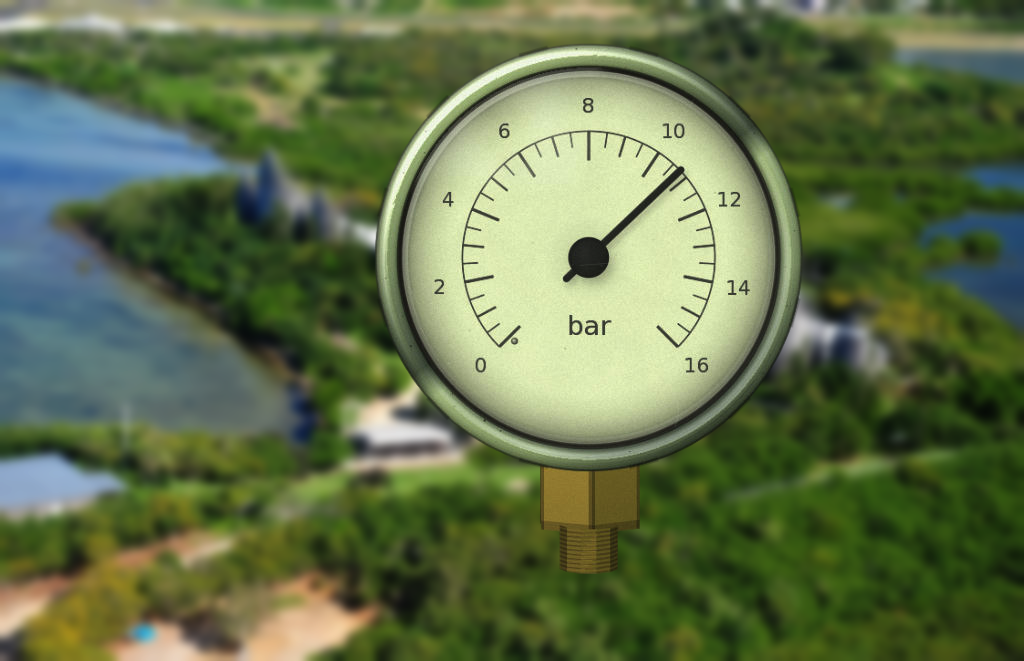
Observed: 10.75 bar
